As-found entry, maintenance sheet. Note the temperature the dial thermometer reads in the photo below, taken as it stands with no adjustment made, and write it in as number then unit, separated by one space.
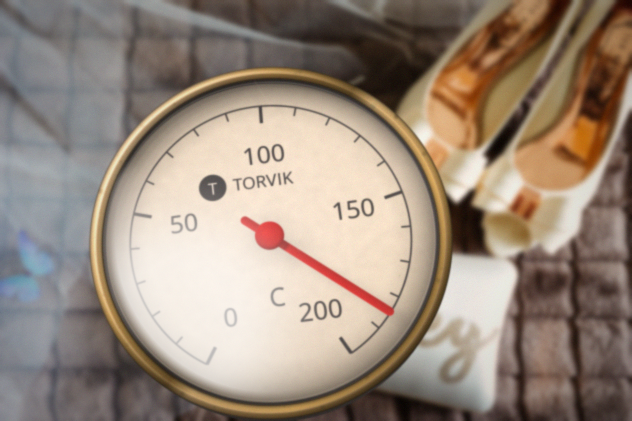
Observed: 185 °C
